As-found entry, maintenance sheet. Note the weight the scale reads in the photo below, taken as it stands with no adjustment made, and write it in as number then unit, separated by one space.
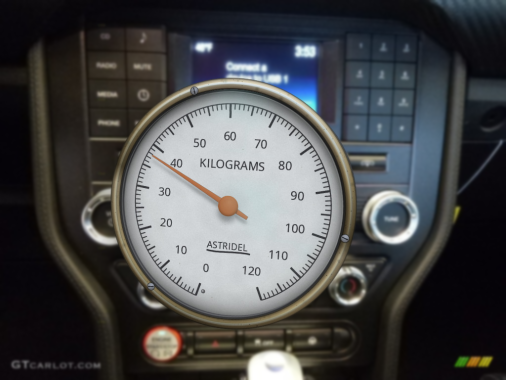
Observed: 38 kg
